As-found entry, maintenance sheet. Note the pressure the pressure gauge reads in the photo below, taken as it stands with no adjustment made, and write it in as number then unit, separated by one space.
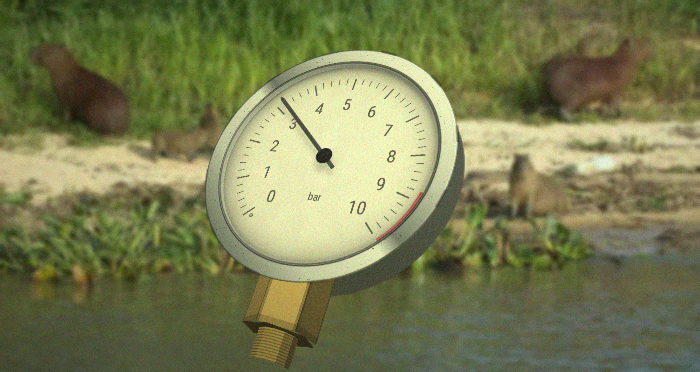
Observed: 3.2 bar
